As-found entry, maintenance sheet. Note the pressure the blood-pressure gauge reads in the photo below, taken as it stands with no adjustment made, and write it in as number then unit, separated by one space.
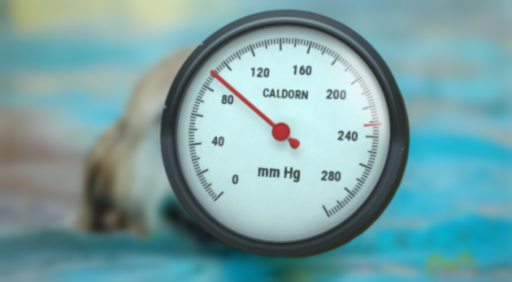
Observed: 90 mmHg
